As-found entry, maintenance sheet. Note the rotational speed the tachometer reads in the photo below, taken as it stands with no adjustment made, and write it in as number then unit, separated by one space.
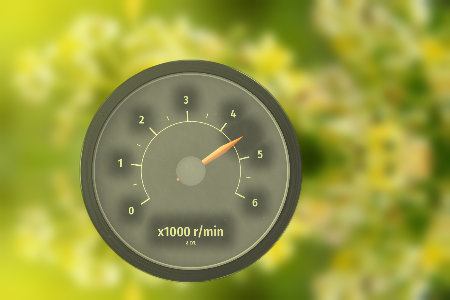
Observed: 4500 rpm
